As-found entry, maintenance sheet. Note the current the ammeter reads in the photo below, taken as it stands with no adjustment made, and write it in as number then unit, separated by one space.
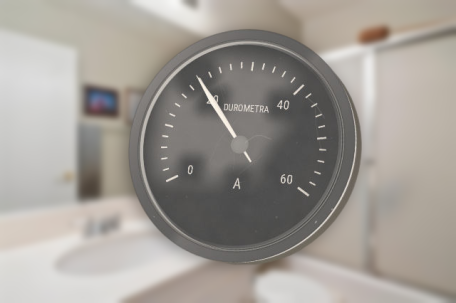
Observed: 20 A
